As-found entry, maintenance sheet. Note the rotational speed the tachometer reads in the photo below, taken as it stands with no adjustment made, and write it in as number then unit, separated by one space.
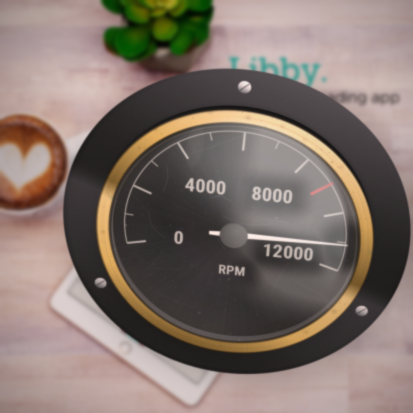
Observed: 11000 rpm
